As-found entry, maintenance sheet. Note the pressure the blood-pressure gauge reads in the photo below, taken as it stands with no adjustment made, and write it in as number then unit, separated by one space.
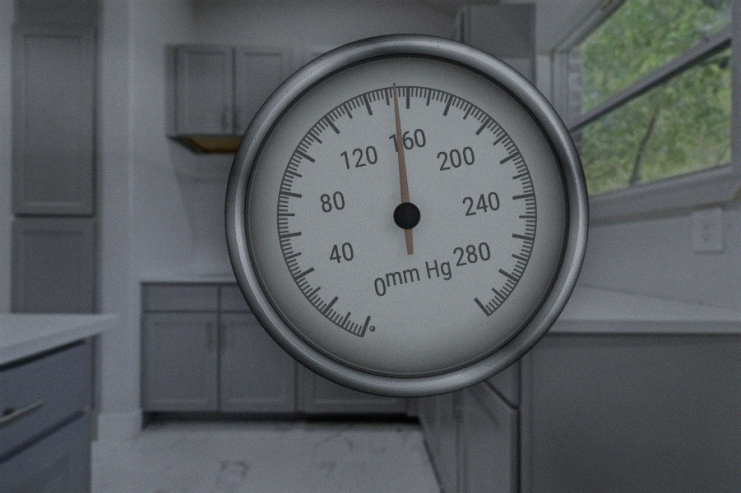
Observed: 154 mmHg
